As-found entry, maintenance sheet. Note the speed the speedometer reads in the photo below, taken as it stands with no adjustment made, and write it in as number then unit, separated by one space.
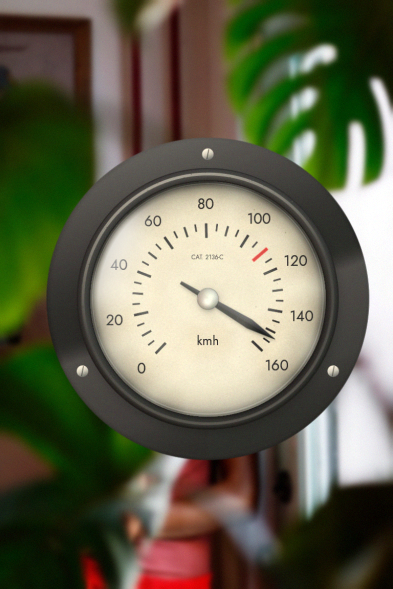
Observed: 152.5 km/h
